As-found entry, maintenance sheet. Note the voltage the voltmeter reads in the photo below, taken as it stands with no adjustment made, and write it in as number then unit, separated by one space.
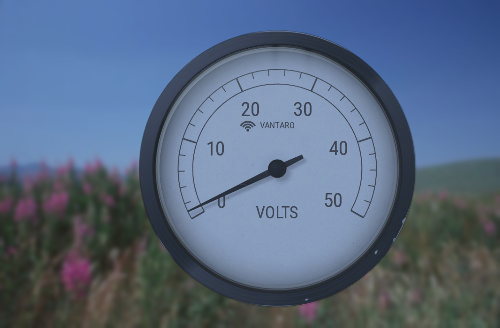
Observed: 1 V
